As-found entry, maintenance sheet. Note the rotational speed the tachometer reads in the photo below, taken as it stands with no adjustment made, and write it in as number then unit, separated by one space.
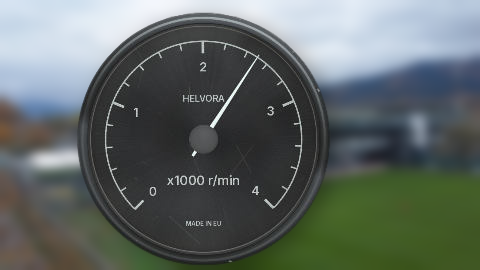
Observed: 2500 rpm
